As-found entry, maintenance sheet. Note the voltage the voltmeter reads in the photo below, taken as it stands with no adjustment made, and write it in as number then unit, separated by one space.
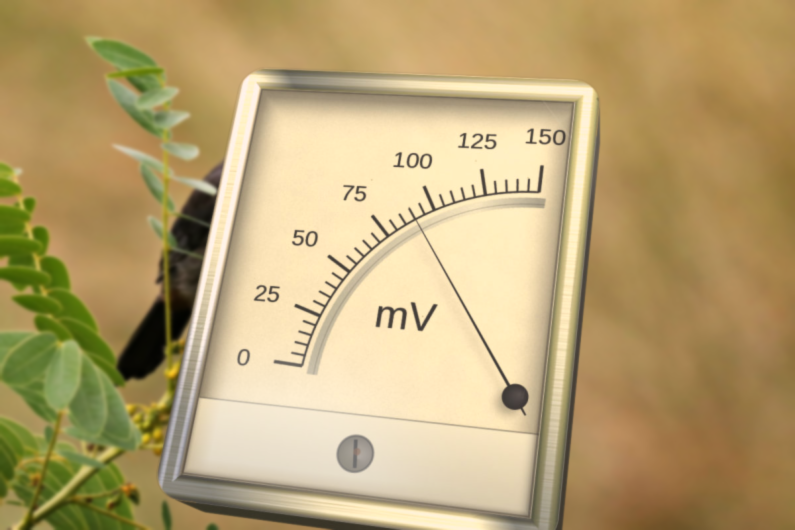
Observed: 90 mV
